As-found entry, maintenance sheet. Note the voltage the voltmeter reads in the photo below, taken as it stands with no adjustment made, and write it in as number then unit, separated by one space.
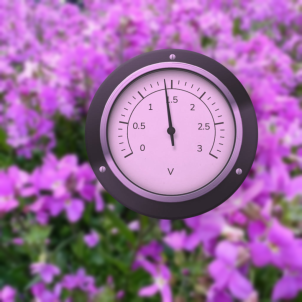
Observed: 1.4 V
